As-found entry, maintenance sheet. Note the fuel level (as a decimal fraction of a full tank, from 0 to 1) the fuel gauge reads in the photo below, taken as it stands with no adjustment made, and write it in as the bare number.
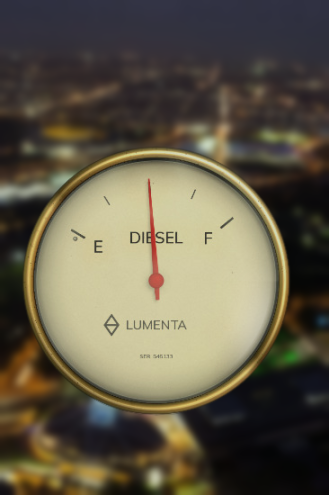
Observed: 0.5
